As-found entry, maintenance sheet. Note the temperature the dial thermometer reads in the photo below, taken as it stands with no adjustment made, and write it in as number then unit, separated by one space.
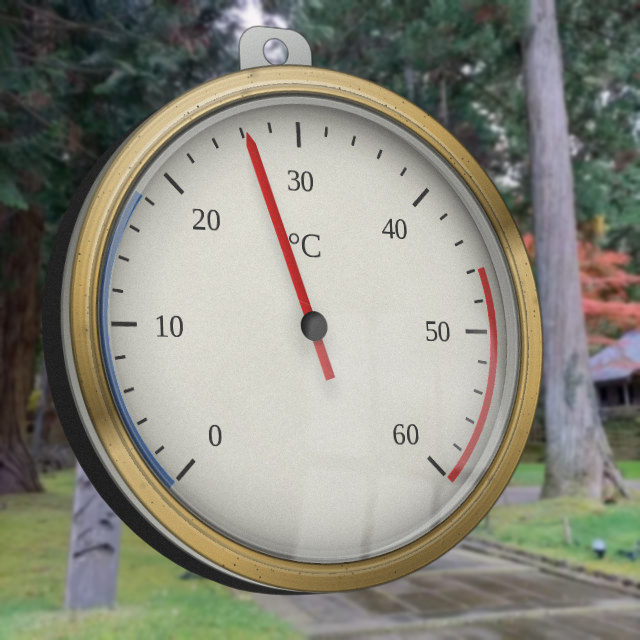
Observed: 26 °C
